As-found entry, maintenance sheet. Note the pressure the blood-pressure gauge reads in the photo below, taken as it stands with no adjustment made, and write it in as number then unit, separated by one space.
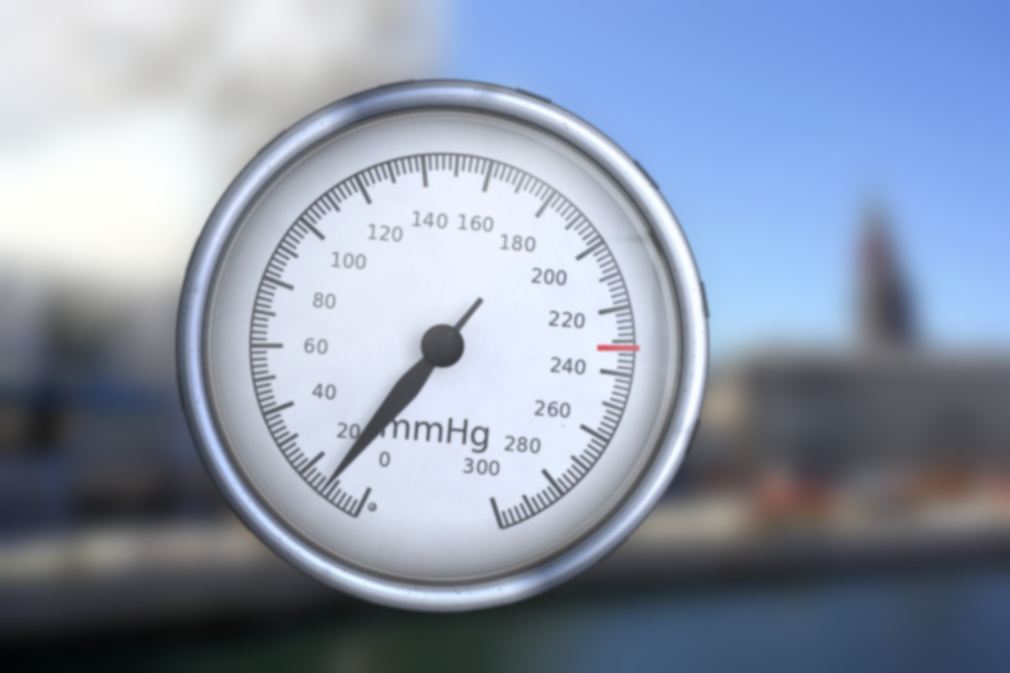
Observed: 12 mmHg
